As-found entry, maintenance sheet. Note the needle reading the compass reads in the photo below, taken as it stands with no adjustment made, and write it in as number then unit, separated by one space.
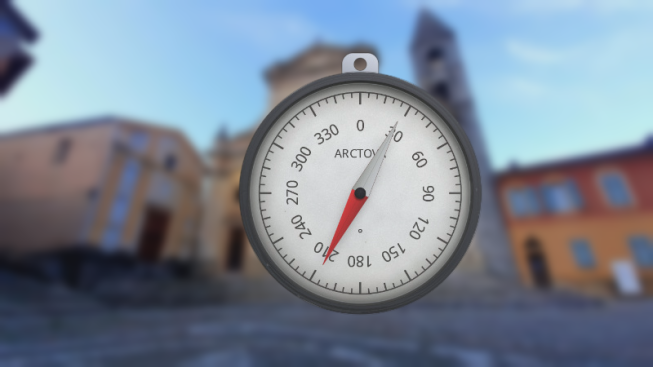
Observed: 207.5 °
